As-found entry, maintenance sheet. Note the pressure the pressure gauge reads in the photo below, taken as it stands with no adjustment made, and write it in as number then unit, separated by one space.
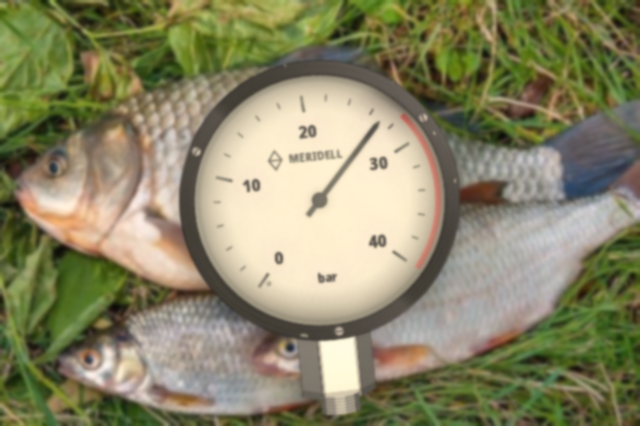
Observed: 27 bar
